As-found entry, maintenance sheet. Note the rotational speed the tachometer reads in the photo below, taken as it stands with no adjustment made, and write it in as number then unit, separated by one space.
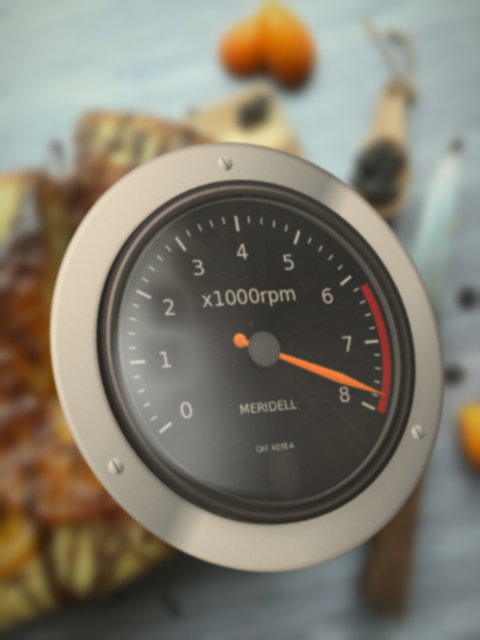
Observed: 7800 rpm
